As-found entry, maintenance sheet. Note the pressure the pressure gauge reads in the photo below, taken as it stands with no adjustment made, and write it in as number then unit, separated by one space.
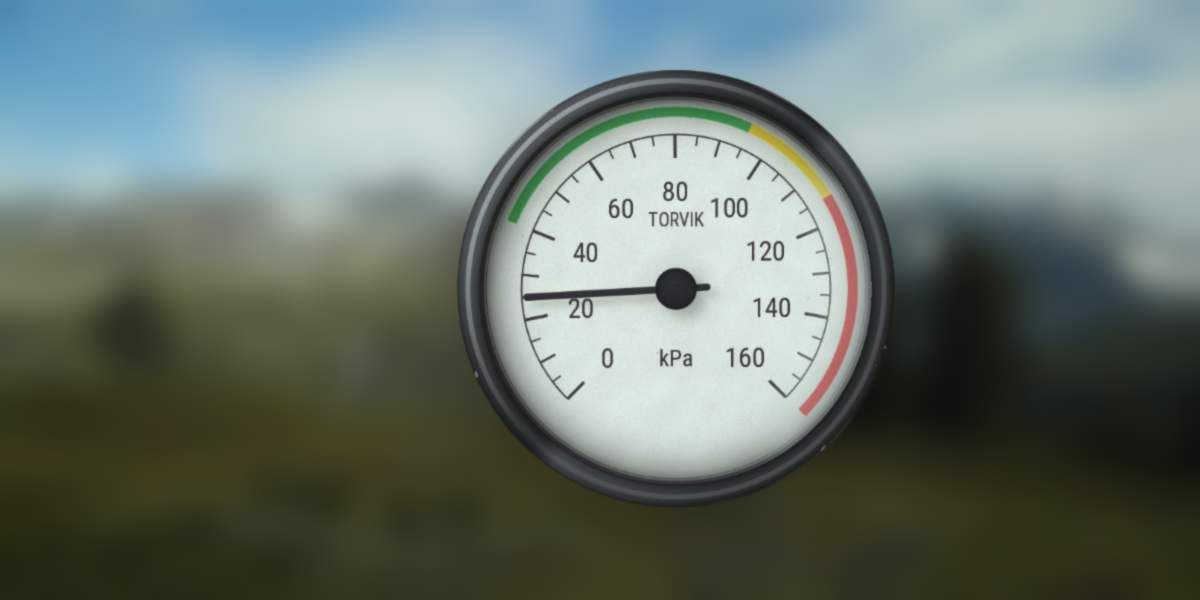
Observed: 25 kPa
